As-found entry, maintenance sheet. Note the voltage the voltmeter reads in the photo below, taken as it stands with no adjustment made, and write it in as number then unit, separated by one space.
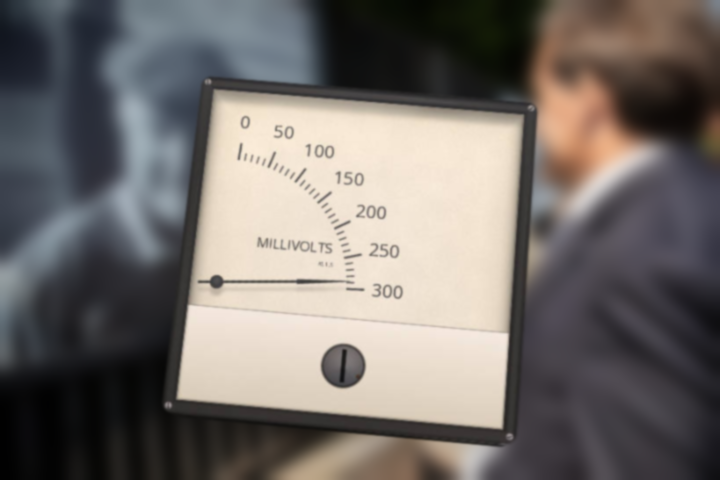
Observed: 290 mV
